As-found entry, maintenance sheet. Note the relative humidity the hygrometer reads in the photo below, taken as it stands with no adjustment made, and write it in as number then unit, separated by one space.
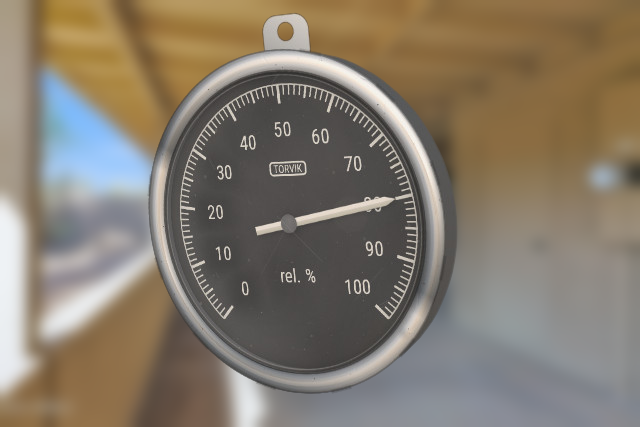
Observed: 80 %
